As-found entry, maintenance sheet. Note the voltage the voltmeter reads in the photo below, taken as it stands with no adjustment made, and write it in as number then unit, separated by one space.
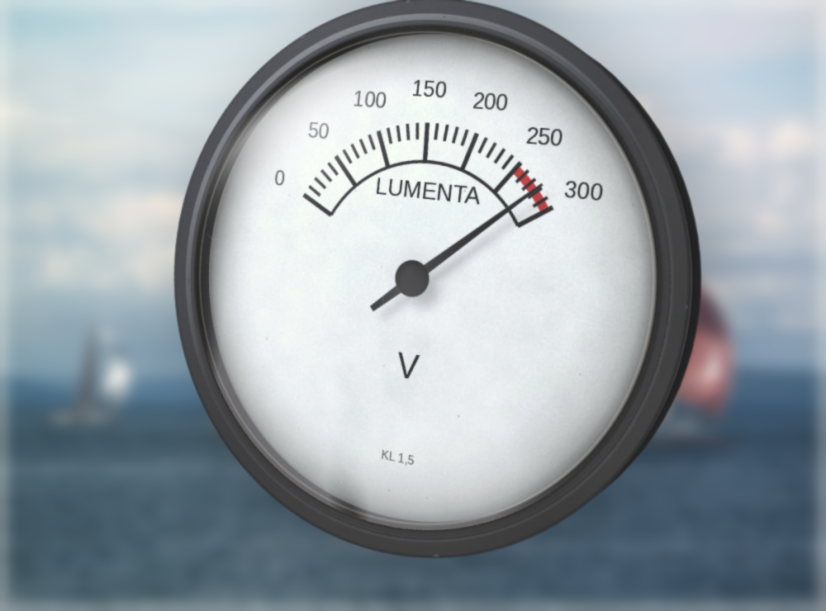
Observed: 280 V
